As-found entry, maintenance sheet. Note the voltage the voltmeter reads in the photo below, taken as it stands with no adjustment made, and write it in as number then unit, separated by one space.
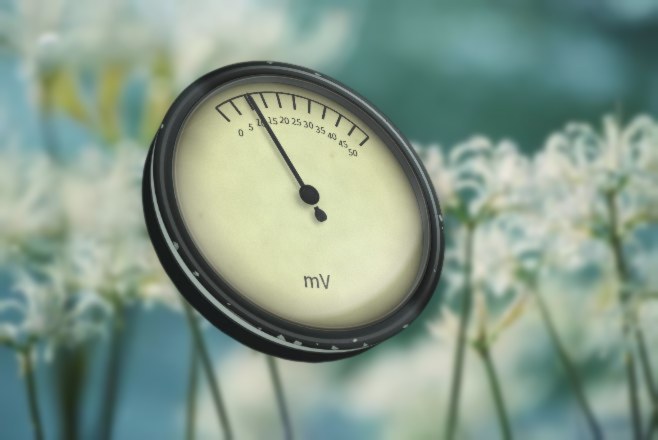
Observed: 10 mV
